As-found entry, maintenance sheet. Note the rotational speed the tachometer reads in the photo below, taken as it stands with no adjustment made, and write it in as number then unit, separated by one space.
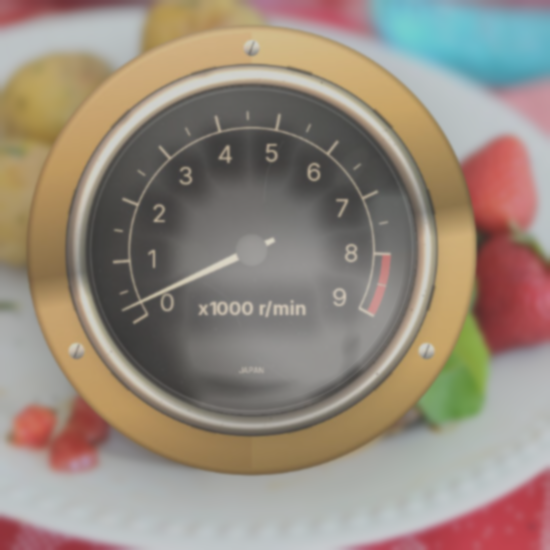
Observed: 250 rpm
